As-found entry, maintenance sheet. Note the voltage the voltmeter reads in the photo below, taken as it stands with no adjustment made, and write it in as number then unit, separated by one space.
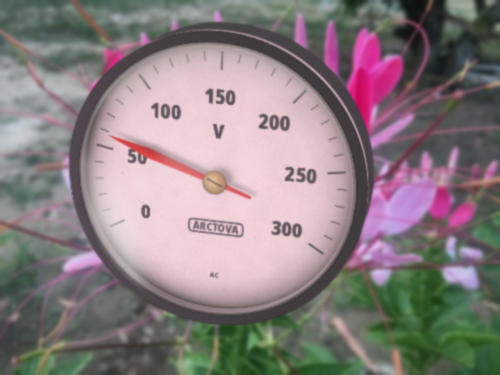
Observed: 60 V
